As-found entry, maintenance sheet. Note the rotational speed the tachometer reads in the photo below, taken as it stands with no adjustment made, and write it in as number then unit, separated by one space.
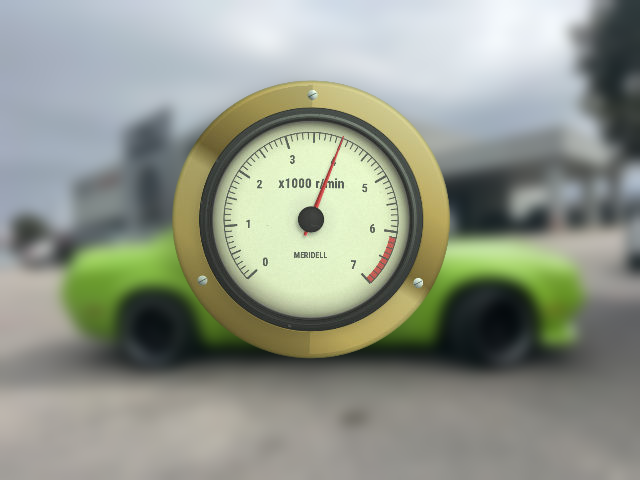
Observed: 4000 rpm
